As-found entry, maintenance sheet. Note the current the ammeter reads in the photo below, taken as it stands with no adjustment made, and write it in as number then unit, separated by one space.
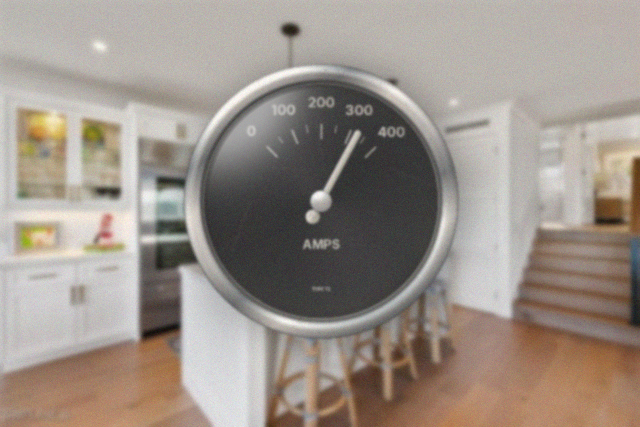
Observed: 325 A
